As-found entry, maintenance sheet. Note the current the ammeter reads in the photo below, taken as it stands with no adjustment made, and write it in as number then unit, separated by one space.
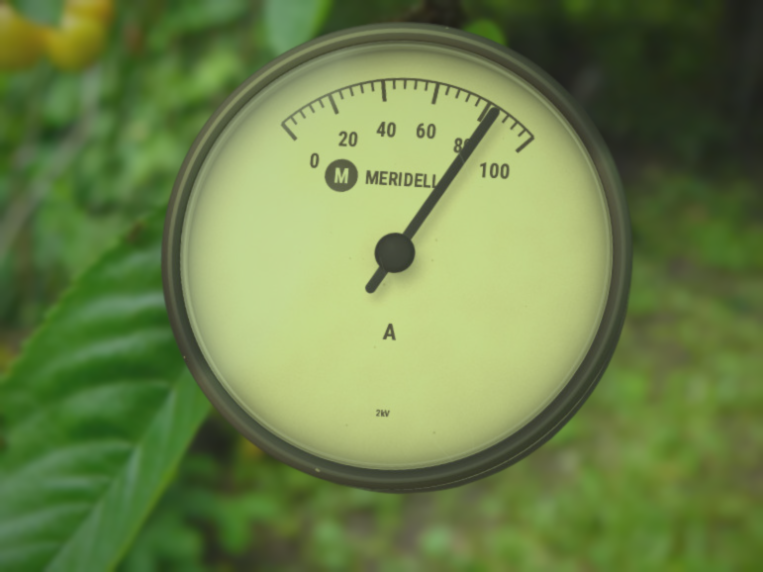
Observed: 84 A
